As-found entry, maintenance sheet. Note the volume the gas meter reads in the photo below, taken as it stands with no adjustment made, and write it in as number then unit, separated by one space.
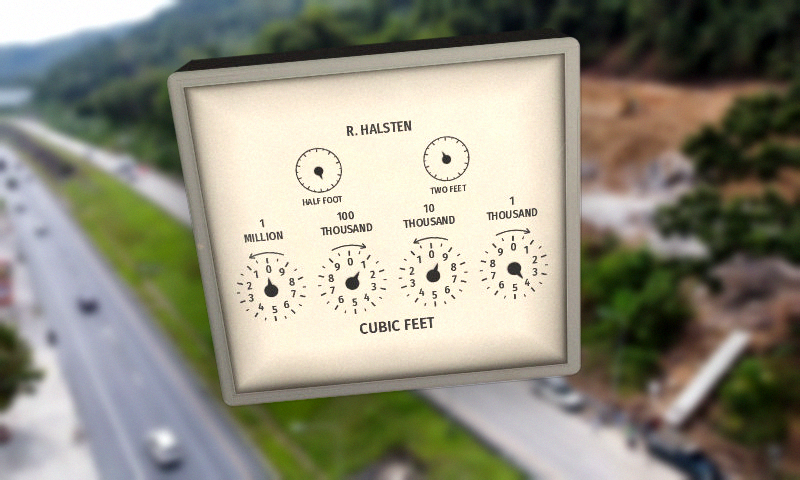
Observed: 9400 ft³
